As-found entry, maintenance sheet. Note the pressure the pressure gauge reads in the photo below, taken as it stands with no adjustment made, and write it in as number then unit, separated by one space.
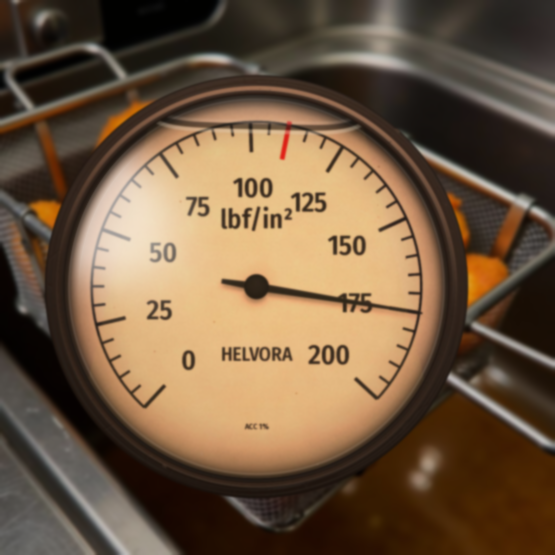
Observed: 175 psi
